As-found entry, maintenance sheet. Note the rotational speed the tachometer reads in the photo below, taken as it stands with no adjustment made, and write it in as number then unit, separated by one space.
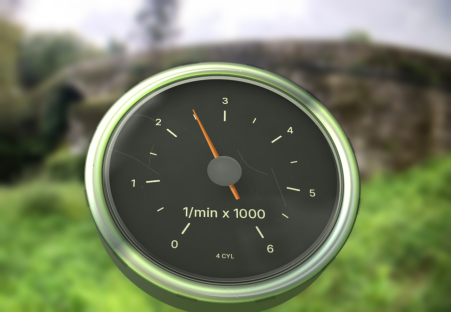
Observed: 2500 rpm
